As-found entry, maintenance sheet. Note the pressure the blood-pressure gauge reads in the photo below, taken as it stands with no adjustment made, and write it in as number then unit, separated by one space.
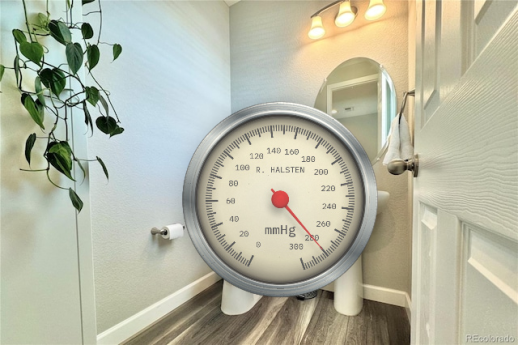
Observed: 280 mmHg
